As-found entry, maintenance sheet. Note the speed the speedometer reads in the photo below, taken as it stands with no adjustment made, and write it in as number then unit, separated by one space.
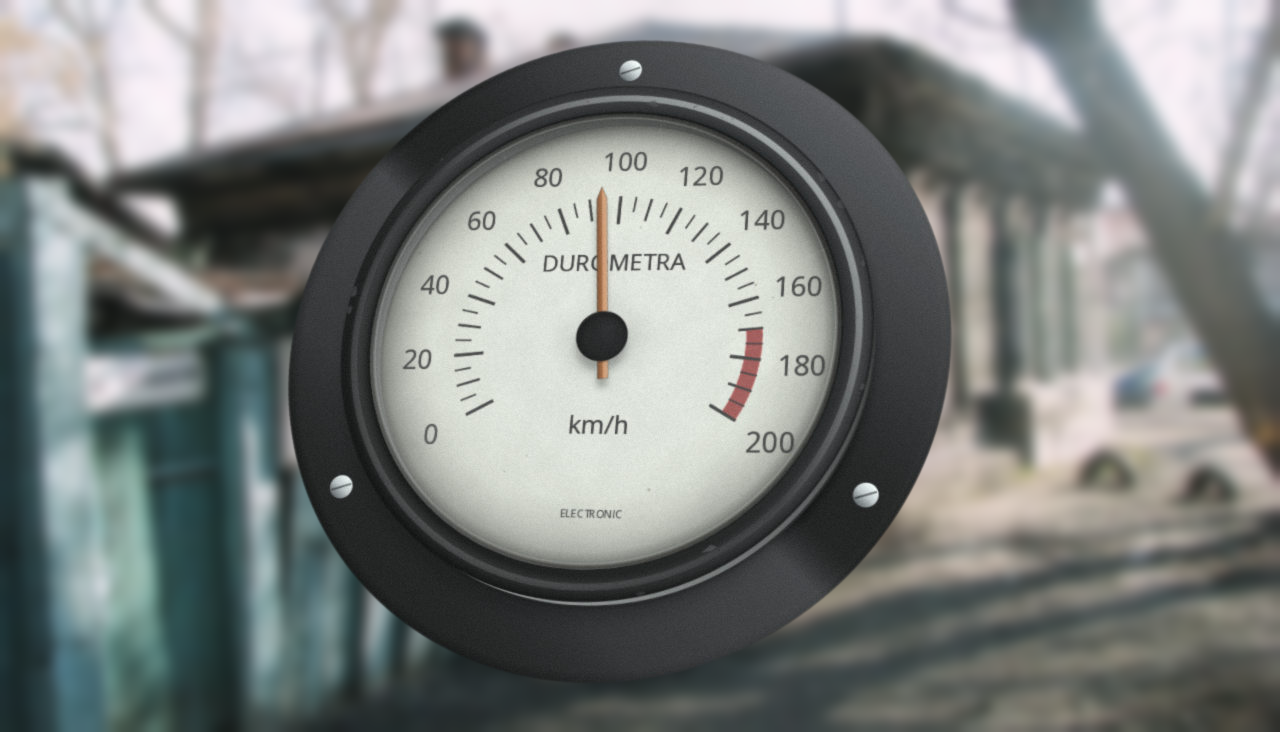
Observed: 95 km/h
